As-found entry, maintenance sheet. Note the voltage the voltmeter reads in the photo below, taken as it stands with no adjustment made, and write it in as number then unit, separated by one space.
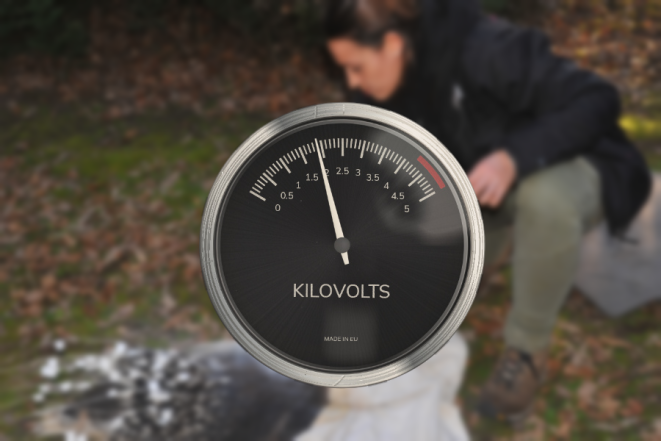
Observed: 1.9 kV
